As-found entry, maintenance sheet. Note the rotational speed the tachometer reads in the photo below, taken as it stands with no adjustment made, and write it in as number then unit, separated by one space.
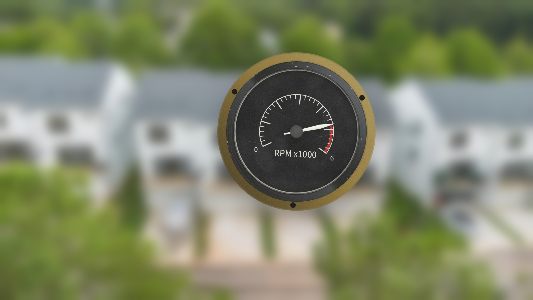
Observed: 4800 rpm
